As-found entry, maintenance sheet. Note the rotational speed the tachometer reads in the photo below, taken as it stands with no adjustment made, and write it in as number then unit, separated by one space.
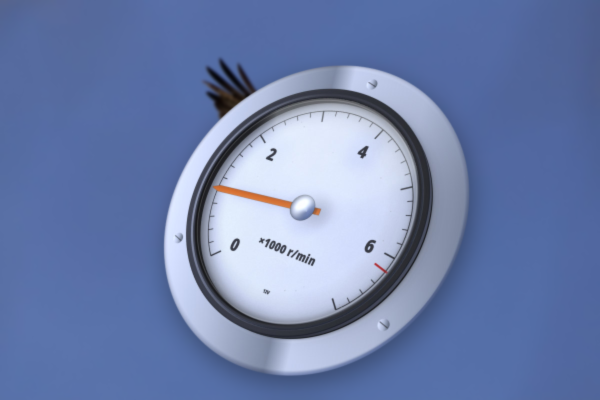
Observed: 1000 rpm
